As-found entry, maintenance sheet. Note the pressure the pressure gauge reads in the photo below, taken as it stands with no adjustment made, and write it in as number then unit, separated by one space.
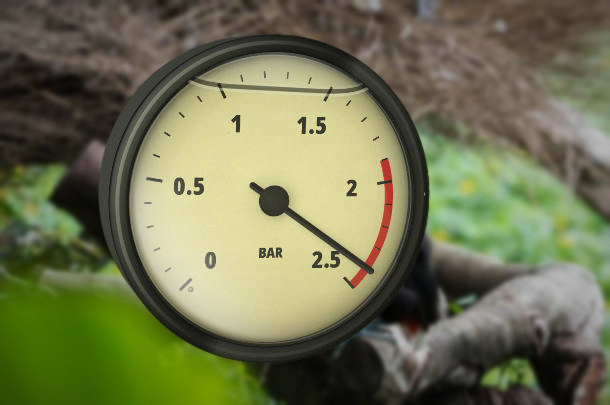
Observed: 2.4 bar
